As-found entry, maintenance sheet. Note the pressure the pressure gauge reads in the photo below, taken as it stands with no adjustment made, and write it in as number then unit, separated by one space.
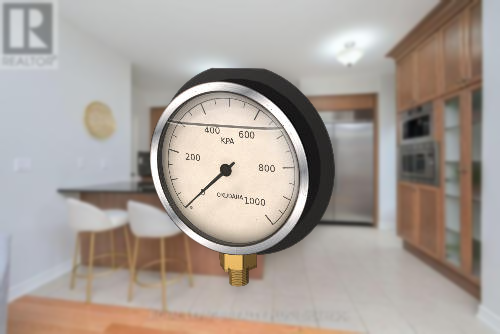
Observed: 0 kPa
